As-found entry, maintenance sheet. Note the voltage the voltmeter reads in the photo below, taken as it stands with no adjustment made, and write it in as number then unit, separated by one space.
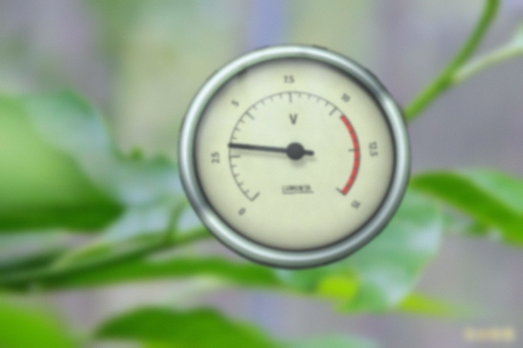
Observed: 3 V
